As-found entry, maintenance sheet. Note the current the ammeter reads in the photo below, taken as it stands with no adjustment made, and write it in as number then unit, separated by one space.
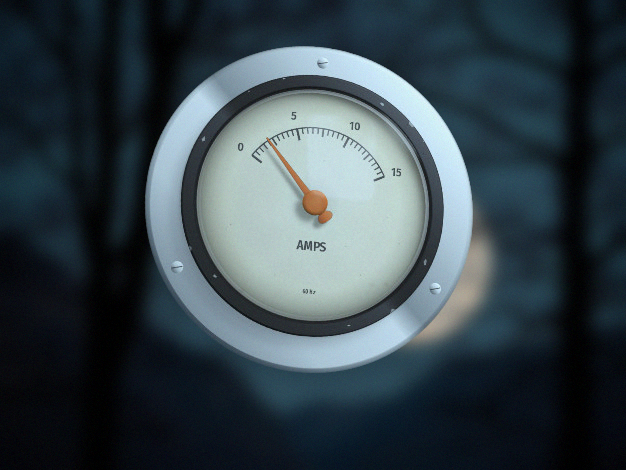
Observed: 2 A
